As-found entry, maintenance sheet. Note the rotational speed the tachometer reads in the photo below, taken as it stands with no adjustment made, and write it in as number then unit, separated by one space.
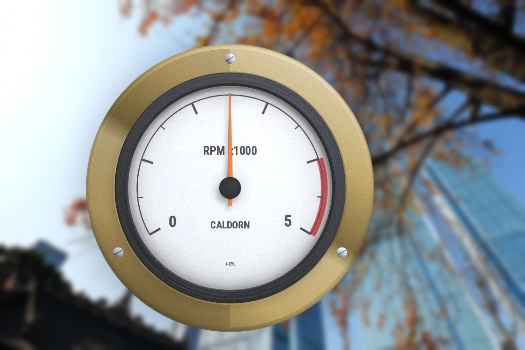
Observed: 2500 rpm
